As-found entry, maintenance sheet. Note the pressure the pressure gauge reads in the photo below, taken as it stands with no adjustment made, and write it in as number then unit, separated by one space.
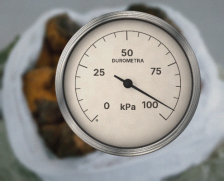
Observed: 95 kPa
